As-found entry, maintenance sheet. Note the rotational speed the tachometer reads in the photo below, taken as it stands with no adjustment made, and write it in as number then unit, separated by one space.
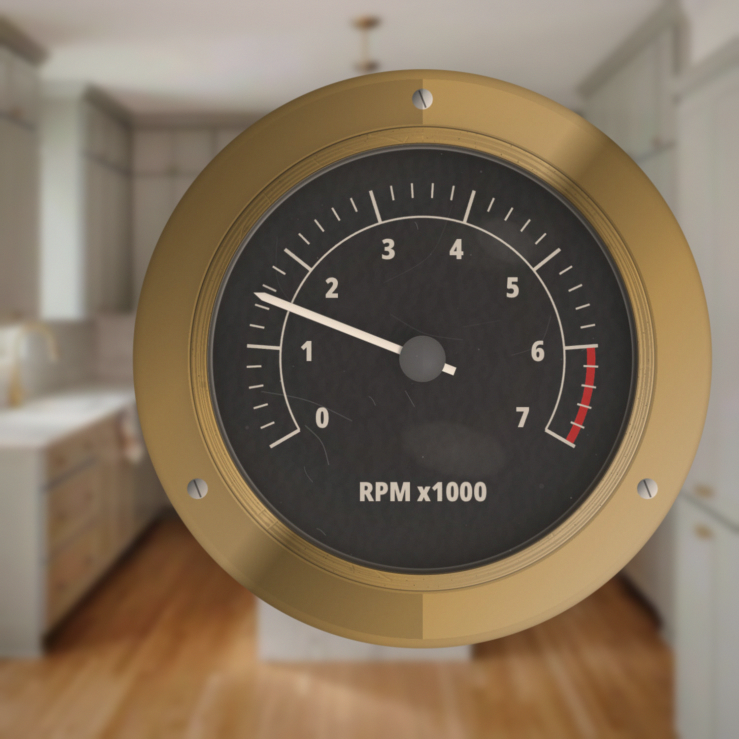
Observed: 1500 rpm
